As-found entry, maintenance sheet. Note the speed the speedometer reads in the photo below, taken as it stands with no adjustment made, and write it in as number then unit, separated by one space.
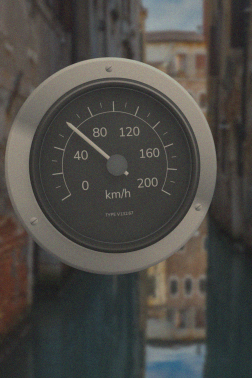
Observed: 60 km/h
